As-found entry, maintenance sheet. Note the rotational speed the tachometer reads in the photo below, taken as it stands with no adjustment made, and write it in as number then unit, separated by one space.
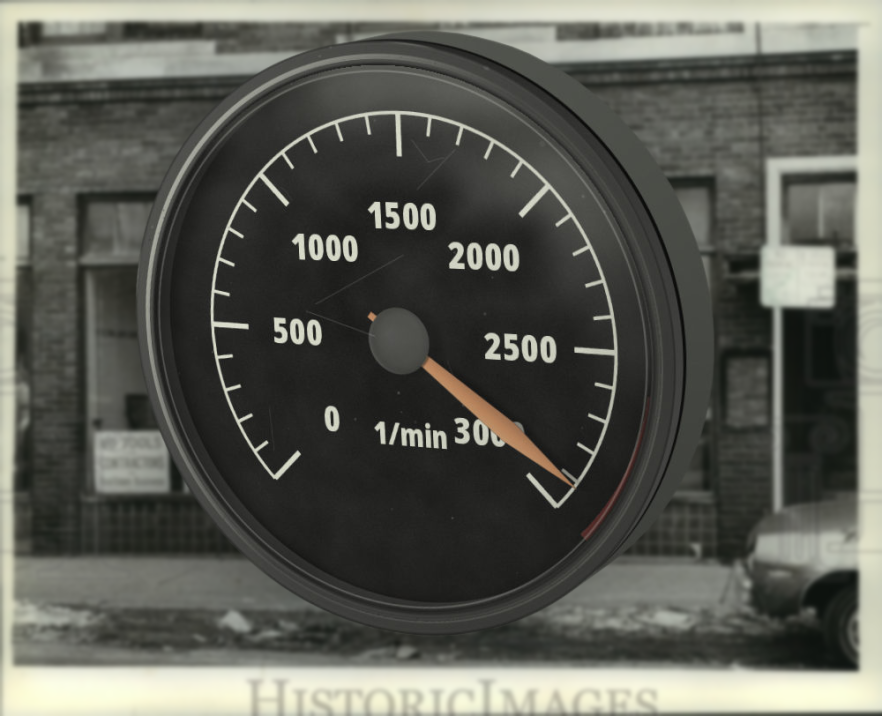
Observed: 2900 rpm
